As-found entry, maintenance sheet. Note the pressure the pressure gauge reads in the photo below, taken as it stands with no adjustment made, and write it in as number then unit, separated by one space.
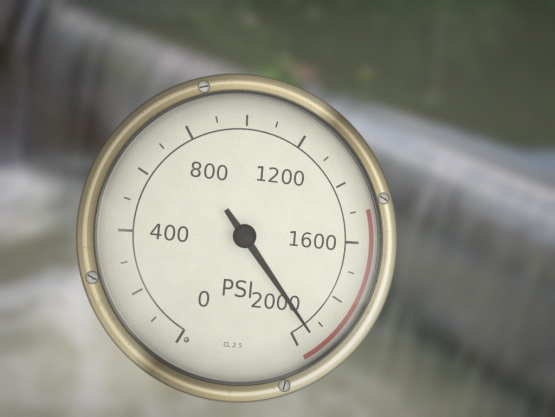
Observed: 1950 psi
